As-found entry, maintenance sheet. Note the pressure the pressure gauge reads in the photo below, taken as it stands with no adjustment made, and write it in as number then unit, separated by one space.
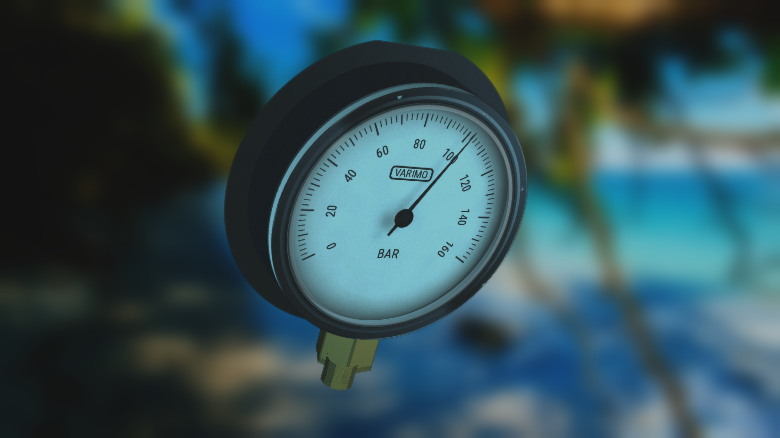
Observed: 100 bar
